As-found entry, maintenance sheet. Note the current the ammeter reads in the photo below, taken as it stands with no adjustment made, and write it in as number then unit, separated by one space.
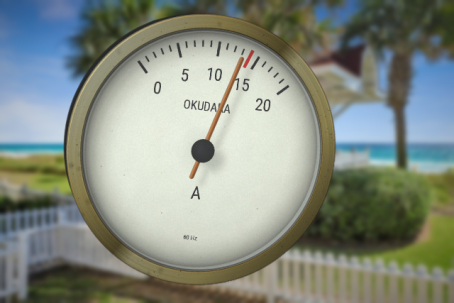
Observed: 13 A
